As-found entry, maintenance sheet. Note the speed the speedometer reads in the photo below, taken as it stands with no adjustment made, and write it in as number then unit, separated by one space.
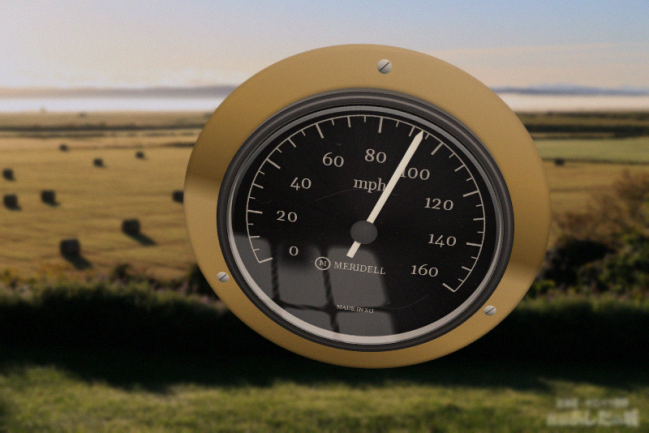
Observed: 92.5 mph
